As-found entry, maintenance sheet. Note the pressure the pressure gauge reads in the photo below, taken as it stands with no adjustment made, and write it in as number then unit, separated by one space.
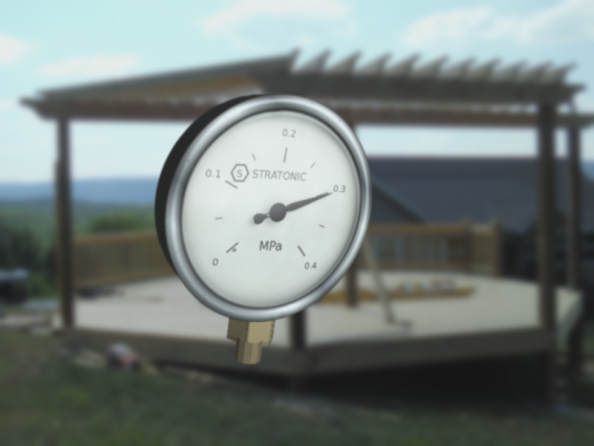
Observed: 0.3 MPa
